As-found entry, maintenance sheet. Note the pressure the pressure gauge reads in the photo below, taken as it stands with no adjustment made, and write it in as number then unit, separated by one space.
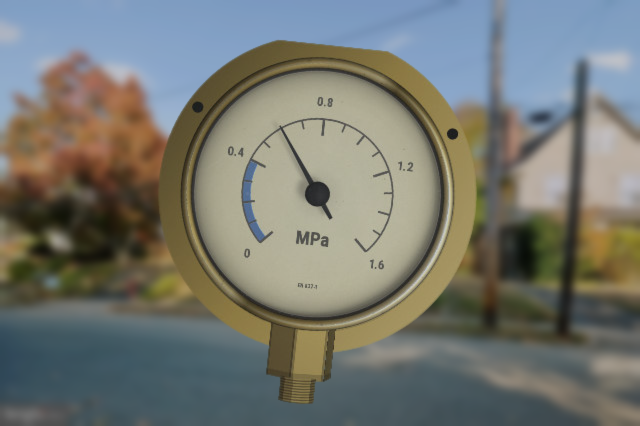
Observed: 0.6 MPa
